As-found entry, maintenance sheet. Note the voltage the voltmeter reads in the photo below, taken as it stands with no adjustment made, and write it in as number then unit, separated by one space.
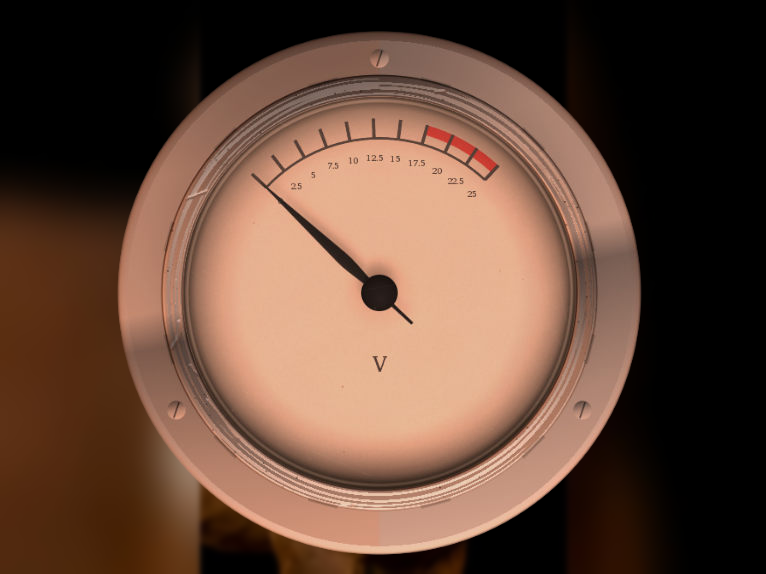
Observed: 0 V
